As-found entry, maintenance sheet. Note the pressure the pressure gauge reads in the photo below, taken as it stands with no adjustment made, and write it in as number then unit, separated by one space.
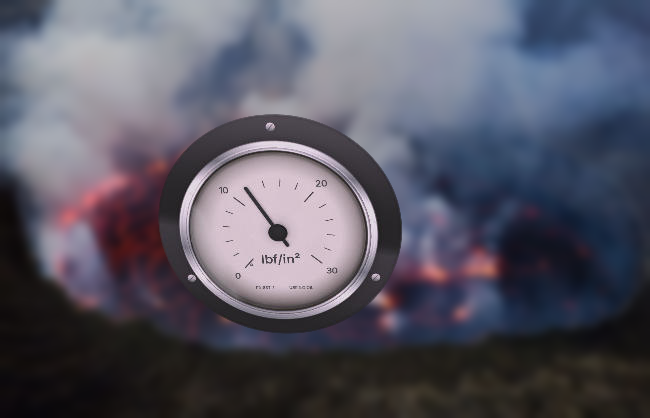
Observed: 12 psi
